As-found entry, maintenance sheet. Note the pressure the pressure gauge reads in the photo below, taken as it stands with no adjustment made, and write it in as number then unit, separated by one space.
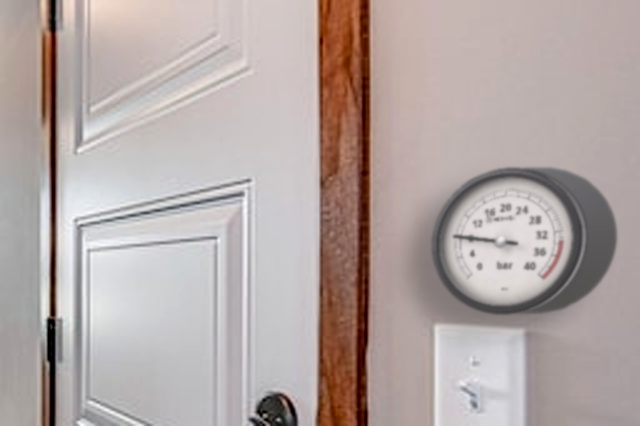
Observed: 8 bar
